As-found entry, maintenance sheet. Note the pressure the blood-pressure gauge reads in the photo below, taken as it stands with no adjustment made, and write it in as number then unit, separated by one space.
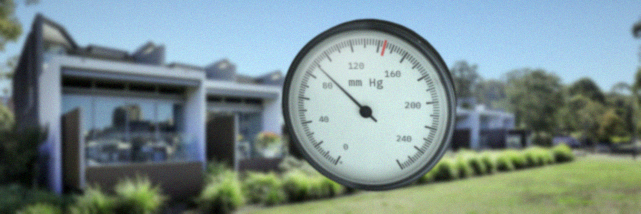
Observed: 90 mmHg
